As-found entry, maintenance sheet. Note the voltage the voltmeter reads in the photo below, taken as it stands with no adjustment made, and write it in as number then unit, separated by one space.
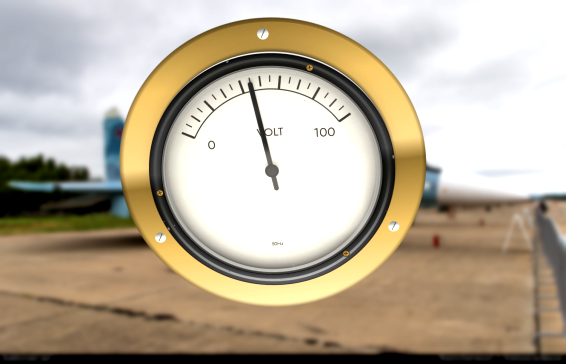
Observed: 45 V
